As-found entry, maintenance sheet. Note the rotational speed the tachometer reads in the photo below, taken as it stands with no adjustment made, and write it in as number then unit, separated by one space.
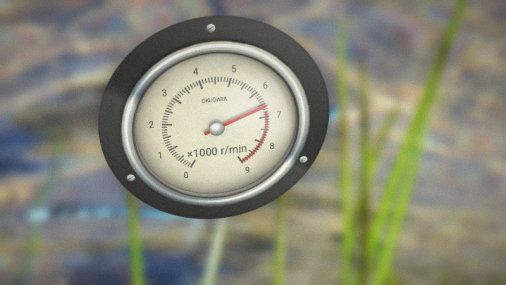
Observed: 6500 rpm
